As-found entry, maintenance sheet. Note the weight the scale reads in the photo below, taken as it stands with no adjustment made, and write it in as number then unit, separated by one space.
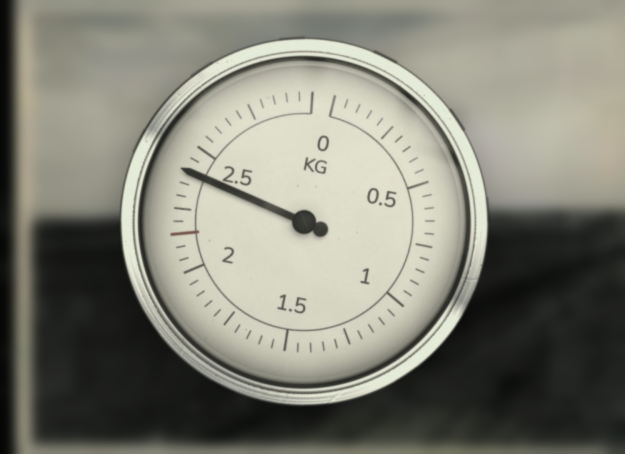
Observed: 2.4 kg
